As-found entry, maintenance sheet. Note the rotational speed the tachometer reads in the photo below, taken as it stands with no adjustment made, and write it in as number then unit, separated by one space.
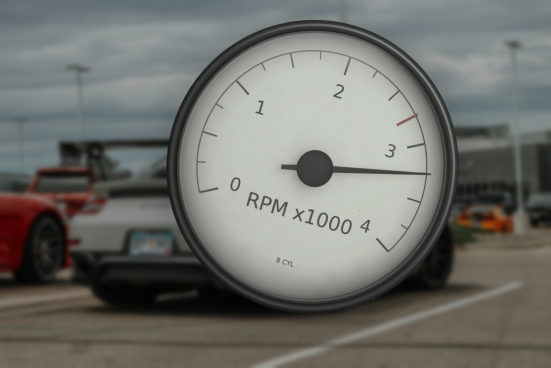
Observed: 3250 rpm
